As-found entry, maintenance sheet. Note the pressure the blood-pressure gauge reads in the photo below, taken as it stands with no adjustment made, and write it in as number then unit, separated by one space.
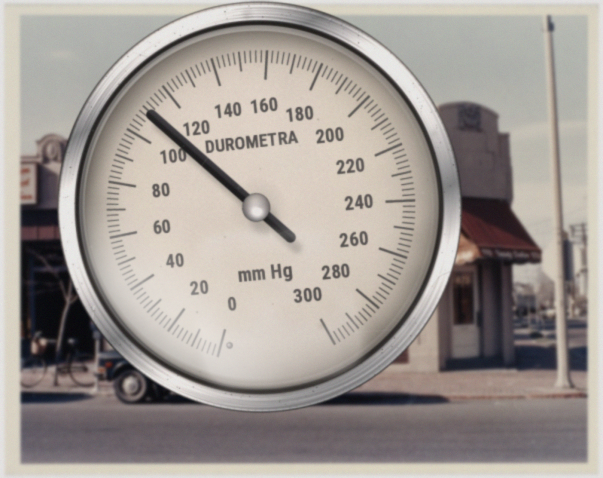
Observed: 110 mmHg
